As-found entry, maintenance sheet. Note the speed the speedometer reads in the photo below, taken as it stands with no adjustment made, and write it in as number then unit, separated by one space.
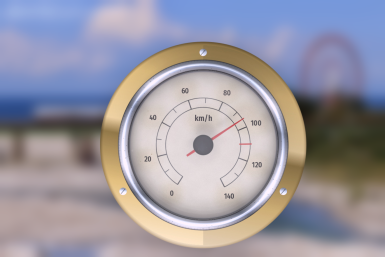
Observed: 95 km/h
